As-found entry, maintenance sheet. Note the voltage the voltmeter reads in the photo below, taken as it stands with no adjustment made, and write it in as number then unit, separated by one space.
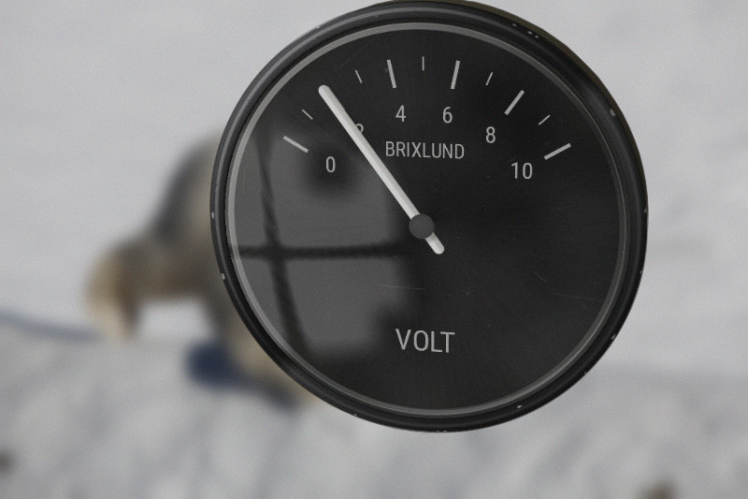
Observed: 2 V
